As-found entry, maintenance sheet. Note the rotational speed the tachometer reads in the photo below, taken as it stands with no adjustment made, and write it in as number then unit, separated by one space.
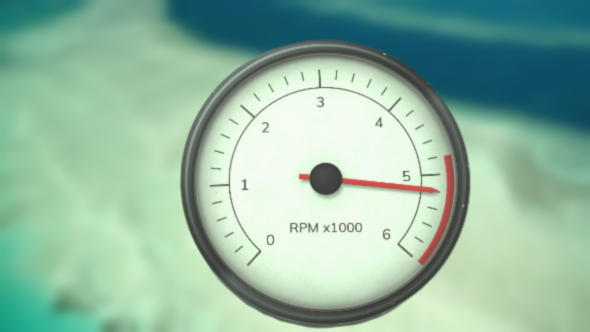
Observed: 5200 rpm
